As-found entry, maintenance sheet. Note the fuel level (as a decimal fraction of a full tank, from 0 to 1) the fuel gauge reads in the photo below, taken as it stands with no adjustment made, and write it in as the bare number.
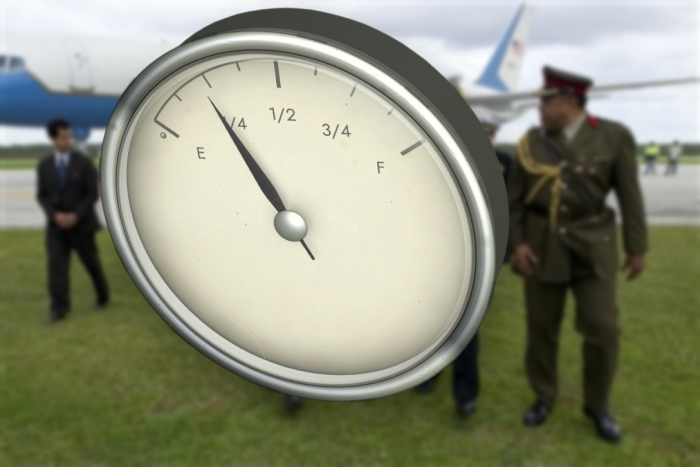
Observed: 0.25
